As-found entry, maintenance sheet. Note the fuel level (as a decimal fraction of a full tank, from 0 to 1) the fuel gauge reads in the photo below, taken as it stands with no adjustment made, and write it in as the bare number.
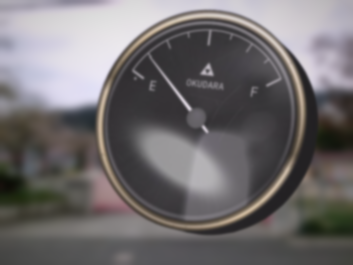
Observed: 0.125
